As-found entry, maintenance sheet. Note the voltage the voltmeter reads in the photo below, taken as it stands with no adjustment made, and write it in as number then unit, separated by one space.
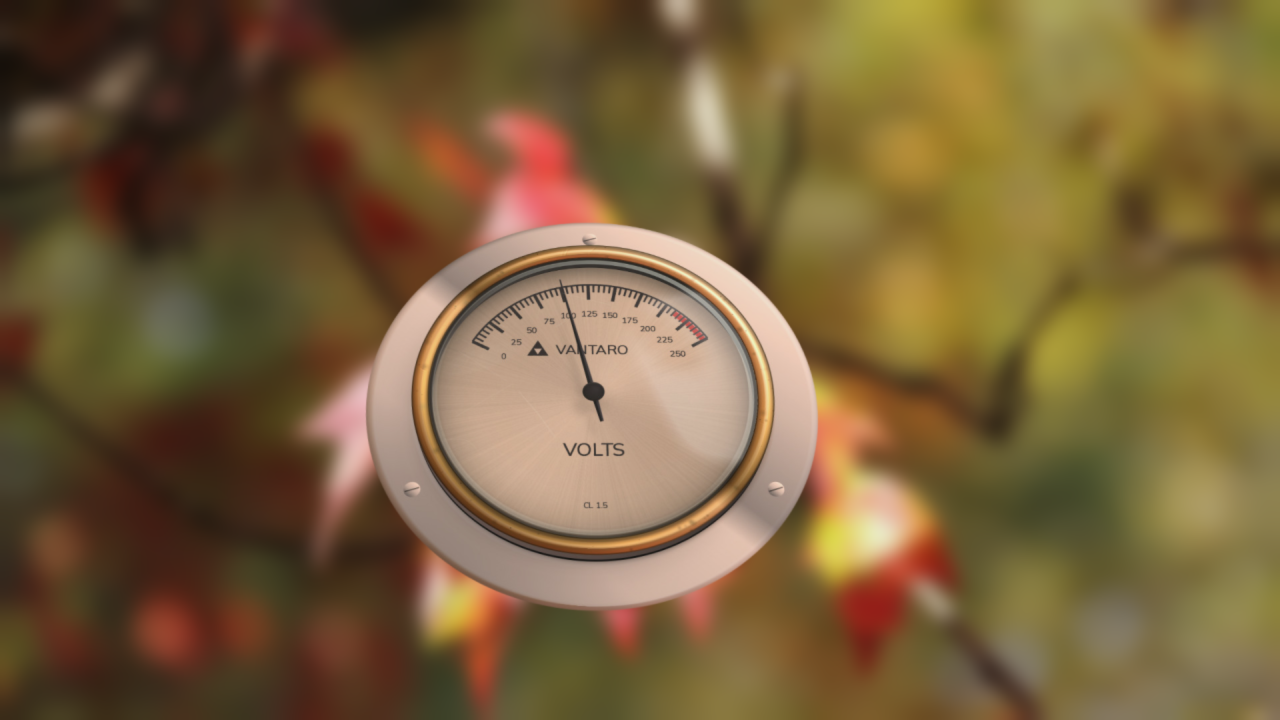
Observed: 100 V
